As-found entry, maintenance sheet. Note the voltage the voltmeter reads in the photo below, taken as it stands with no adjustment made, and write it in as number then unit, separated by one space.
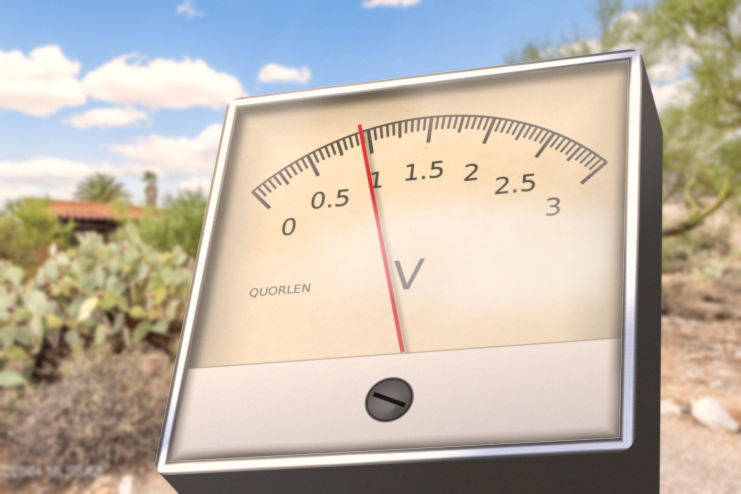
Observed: 0.95 V
